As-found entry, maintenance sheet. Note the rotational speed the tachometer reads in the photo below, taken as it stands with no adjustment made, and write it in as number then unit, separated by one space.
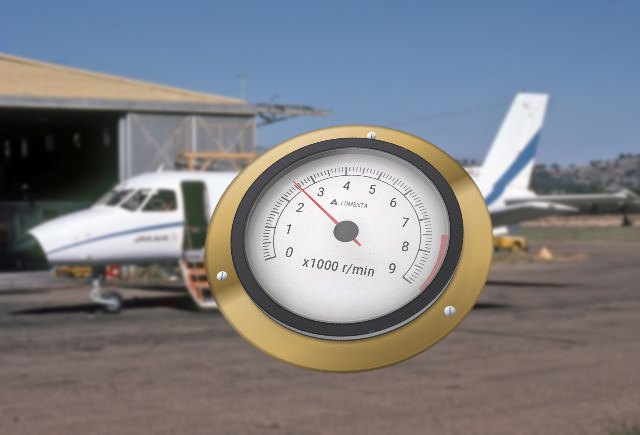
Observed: 2500 rpm
